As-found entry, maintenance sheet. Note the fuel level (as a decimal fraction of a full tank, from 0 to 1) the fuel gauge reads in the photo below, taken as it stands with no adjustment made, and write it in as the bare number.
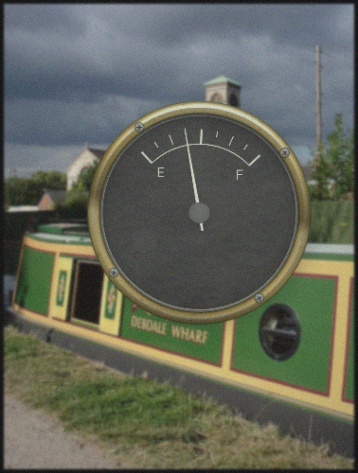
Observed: 0.375
